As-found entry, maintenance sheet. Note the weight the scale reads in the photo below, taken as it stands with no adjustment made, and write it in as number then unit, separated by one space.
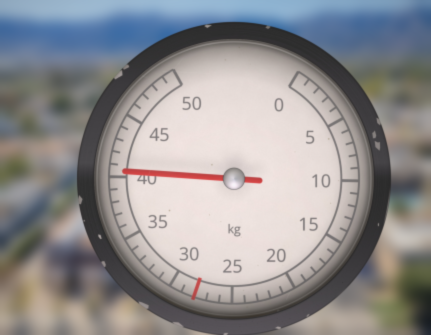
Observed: 40.5 kg
